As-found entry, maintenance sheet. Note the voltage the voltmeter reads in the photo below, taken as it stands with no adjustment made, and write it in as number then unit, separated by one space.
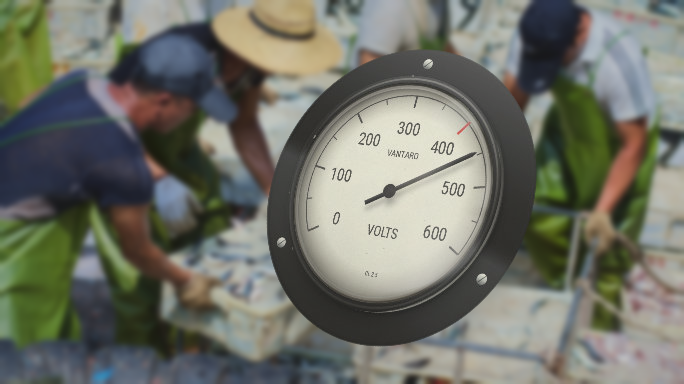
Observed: 450 V
